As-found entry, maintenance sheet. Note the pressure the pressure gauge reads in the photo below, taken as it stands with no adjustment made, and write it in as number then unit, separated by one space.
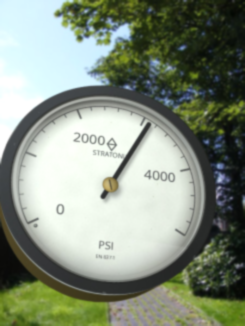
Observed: 3100 psi
